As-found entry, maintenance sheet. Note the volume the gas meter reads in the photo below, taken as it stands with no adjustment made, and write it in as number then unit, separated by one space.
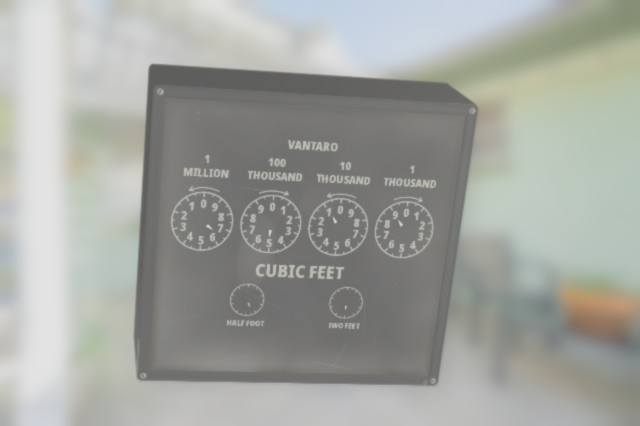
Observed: 650900 ft³
